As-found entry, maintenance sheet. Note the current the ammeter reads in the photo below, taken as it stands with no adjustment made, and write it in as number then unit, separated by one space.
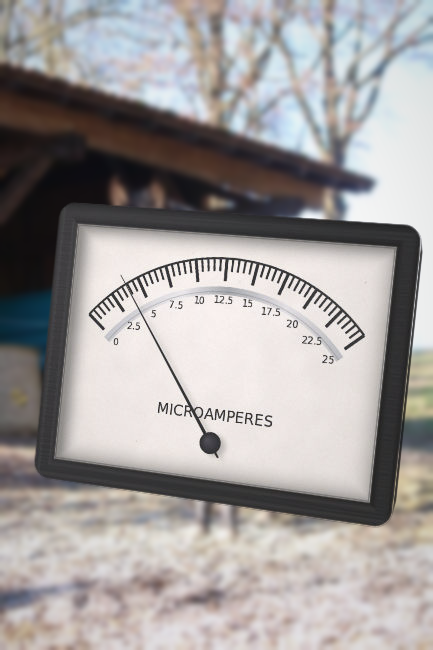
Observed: 4 µA
